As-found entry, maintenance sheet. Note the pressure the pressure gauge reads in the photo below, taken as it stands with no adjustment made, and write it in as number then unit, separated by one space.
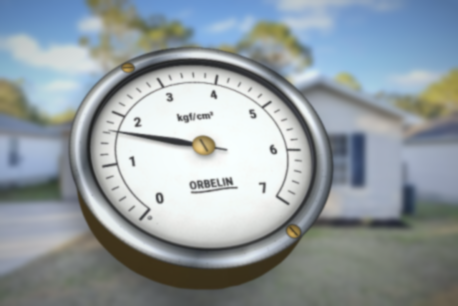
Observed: 1.6 kg/cm²
